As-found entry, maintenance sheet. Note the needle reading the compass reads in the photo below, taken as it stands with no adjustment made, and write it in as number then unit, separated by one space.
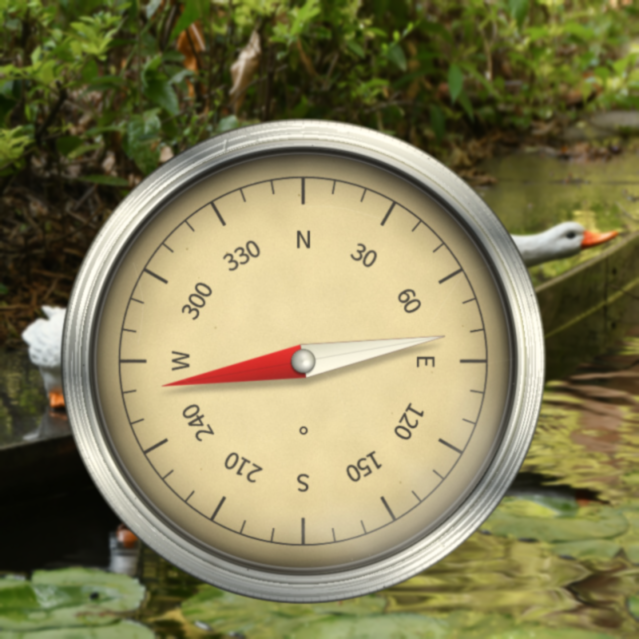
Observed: 260 °
